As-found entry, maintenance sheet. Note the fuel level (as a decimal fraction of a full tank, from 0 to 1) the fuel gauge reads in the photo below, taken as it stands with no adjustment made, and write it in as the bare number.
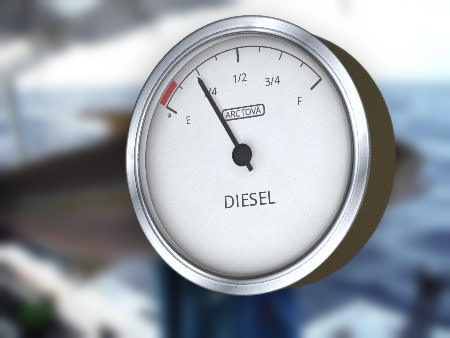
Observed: 0.25
